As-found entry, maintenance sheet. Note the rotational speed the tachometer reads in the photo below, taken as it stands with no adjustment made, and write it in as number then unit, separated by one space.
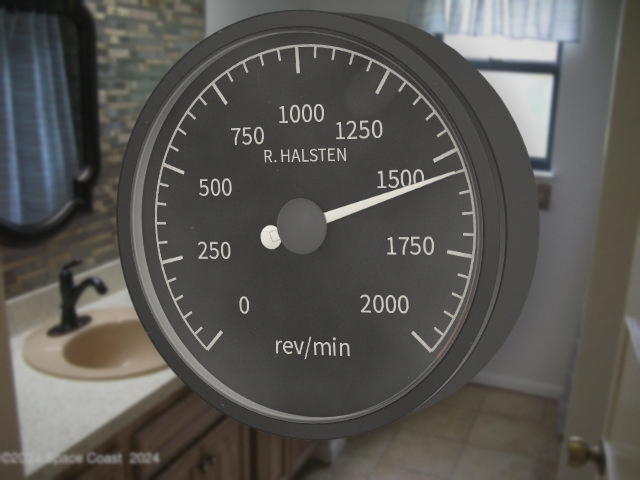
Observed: 1550 rpm
